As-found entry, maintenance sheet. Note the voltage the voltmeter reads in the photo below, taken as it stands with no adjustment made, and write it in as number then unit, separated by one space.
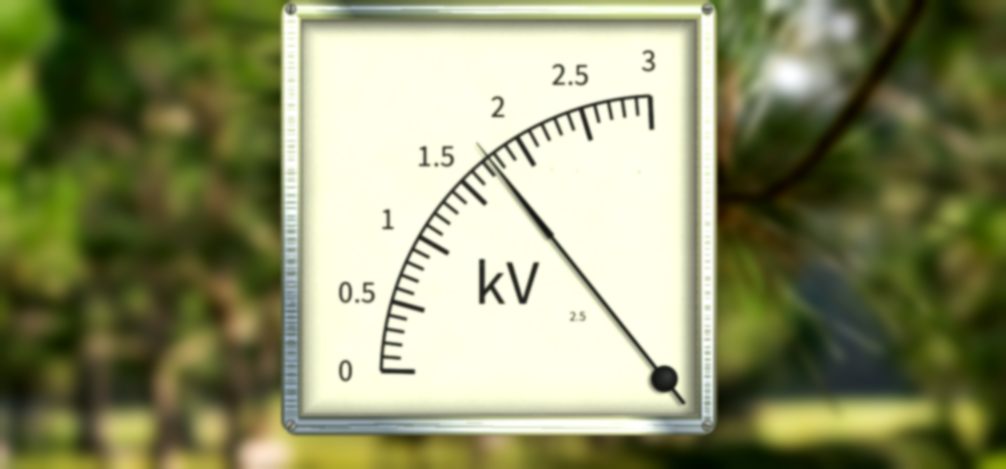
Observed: 1.75 kV
